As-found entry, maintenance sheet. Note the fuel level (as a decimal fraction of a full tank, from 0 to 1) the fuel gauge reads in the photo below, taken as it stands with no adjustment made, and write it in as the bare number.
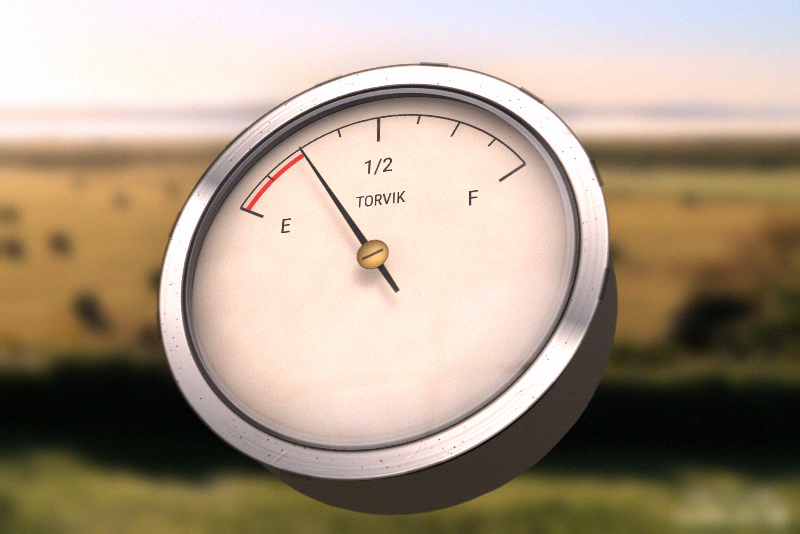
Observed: 0.25
